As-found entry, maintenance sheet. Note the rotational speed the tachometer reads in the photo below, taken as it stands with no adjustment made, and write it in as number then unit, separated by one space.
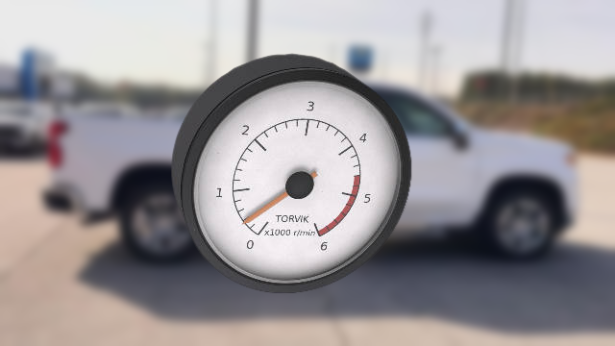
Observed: 400 rpm
